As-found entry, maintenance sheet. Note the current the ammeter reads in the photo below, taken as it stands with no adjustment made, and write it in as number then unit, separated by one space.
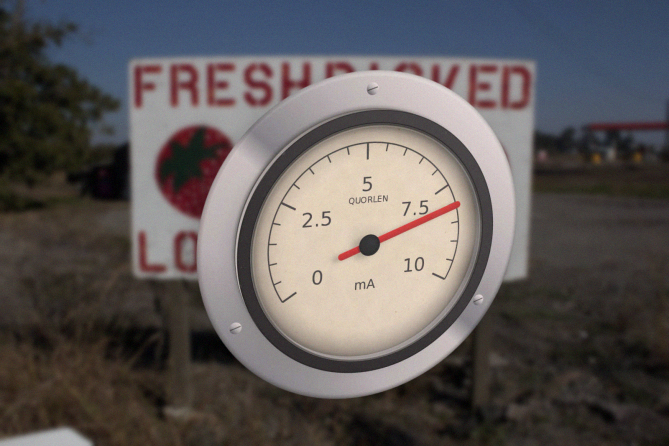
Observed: 8 mA
